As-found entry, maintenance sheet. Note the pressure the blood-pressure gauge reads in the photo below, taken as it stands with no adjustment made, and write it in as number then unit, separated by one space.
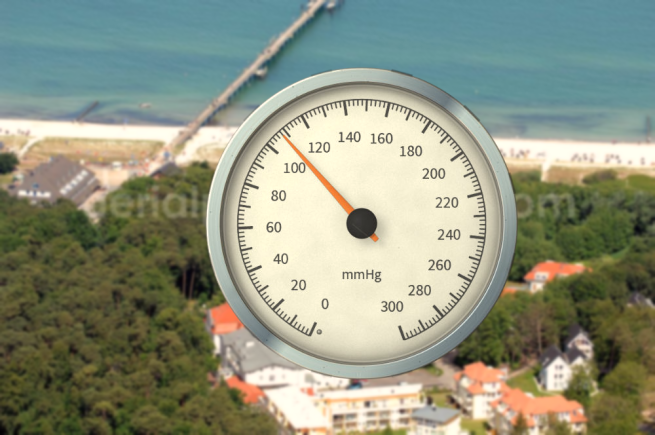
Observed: 108 mmHg
